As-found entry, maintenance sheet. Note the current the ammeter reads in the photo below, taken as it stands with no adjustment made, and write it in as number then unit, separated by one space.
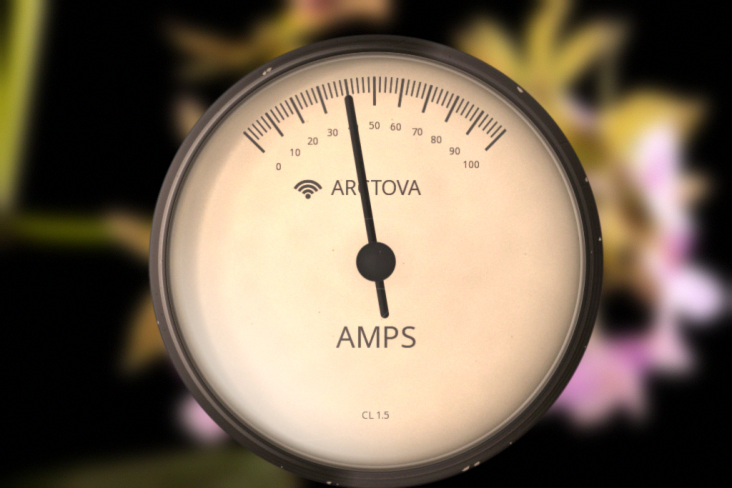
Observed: 40 A
